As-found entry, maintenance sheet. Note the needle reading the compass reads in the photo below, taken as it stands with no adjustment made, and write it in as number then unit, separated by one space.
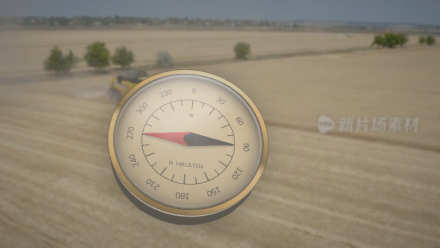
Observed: 270 °
